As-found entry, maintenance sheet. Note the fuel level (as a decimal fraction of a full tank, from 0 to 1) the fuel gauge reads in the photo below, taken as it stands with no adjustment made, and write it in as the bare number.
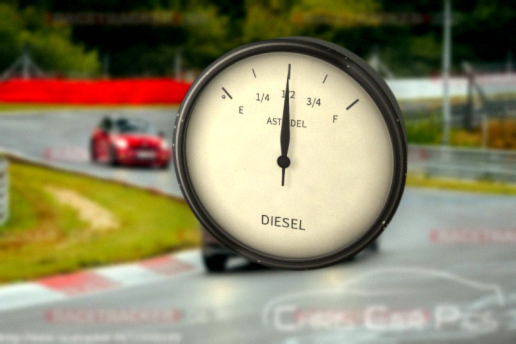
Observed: 0.5
